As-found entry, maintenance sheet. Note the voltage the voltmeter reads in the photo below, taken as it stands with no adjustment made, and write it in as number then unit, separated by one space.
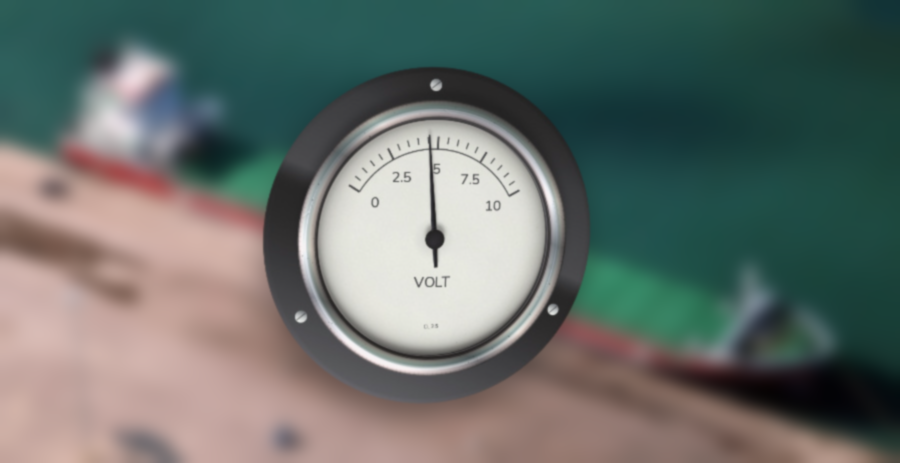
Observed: 4.5 V
